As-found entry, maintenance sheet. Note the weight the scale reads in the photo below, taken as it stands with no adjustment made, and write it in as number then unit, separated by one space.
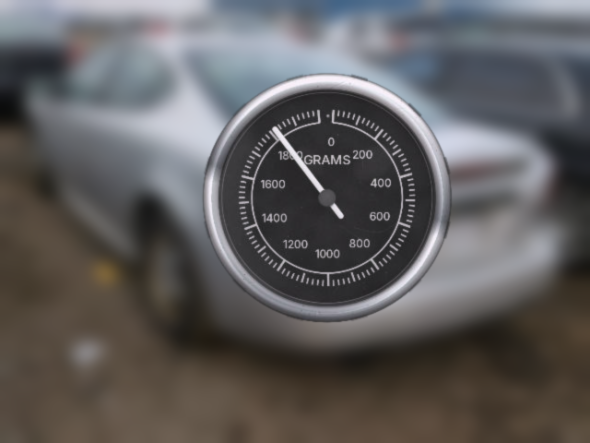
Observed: 1820 g
